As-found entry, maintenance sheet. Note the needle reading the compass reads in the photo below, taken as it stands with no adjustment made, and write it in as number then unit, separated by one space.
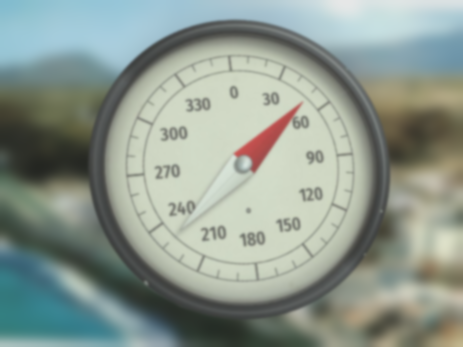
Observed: 50 °
